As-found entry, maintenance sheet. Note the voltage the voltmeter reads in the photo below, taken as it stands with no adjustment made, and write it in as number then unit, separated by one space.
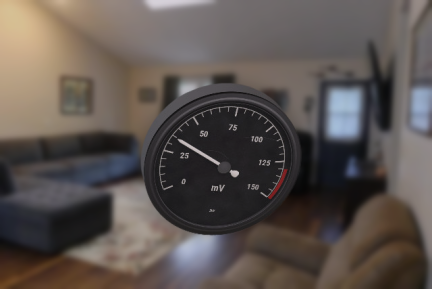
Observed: 35 mV
